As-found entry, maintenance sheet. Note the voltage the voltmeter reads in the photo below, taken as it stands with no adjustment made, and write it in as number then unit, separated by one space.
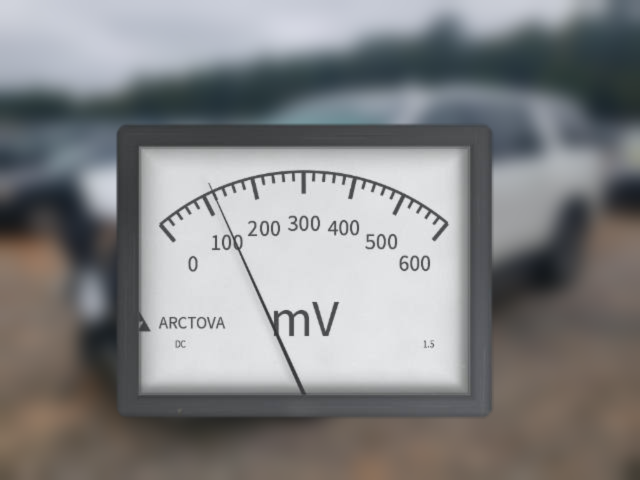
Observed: 120 mV
